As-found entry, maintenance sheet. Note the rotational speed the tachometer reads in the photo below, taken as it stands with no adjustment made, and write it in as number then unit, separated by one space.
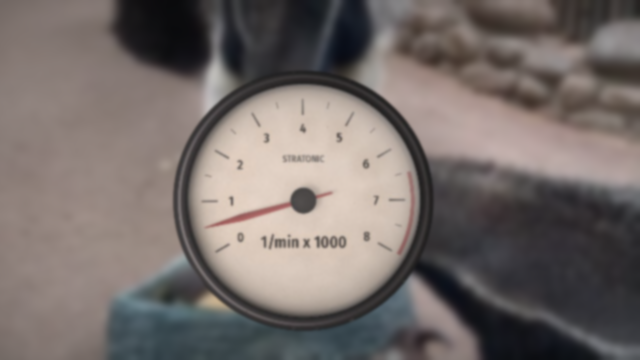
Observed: 500 rpm
